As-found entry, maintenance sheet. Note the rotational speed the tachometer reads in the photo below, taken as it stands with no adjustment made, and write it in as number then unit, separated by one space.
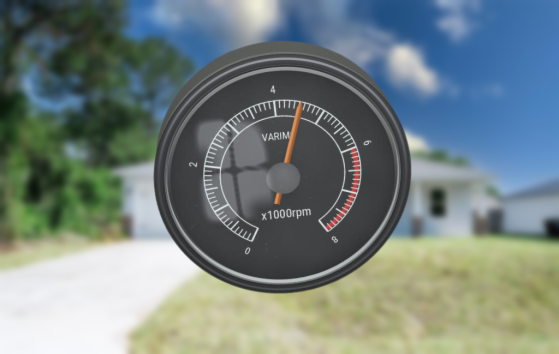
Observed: 4500 rpm
